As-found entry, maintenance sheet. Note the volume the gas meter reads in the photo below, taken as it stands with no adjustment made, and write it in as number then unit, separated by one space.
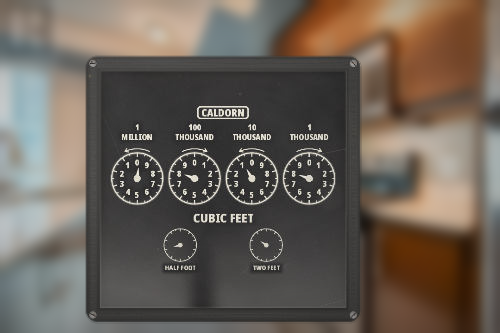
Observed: 980800 ft³
